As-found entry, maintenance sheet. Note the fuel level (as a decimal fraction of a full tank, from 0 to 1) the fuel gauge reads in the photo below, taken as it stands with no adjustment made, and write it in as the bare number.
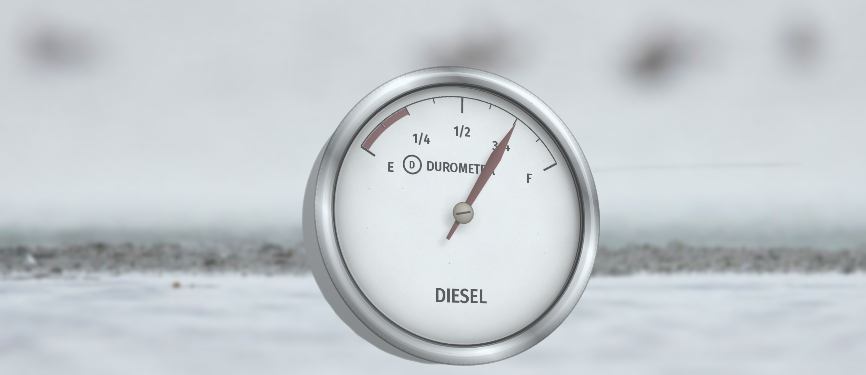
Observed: 0.75
